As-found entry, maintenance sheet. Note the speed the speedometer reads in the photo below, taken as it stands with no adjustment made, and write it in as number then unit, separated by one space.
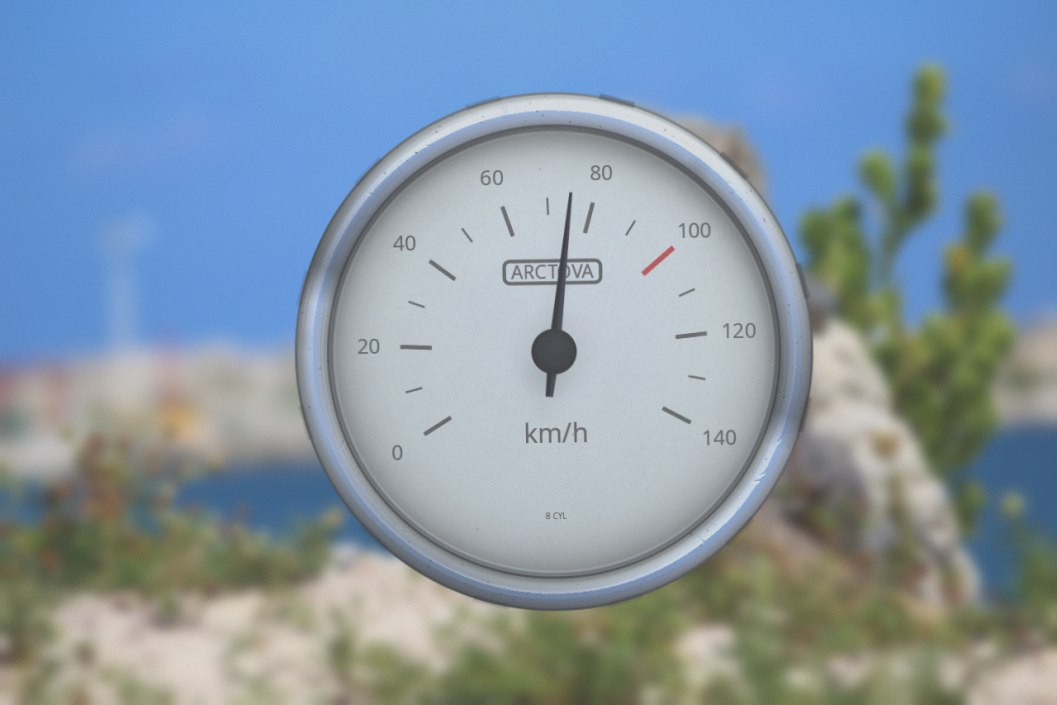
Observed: 75 km/h
